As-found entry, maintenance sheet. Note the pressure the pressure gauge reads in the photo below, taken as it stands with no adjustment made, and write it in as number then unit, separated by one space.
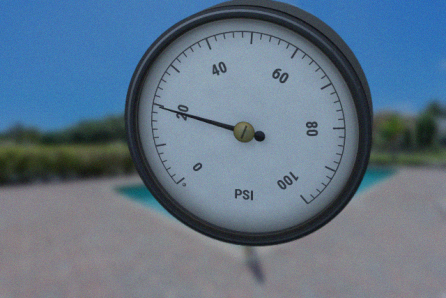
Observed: 20 psi
